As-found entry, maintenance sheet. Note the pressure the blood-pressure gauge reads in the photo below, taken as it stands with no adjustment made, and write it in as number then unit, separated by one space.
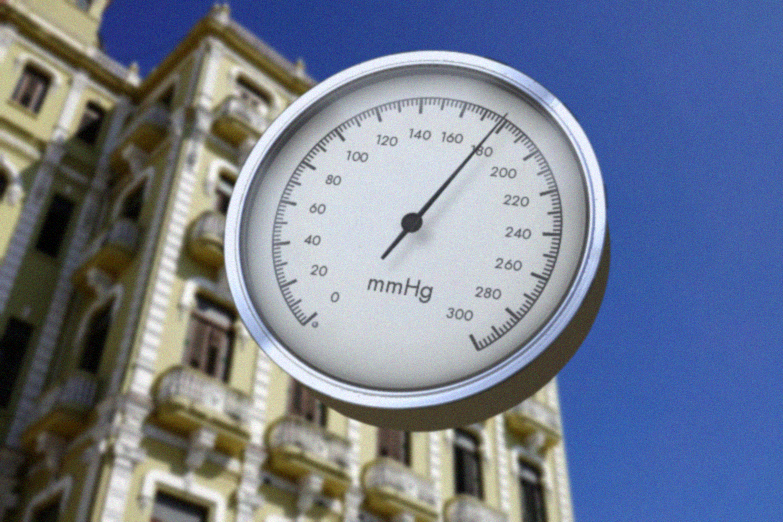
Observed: 180 mmHg
